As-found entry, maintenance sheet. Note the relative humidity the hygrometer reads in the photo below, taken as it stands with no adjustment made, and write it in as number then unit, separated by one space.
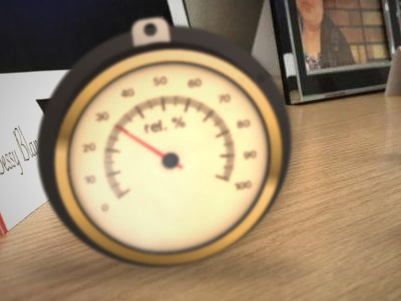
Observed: 30 %
